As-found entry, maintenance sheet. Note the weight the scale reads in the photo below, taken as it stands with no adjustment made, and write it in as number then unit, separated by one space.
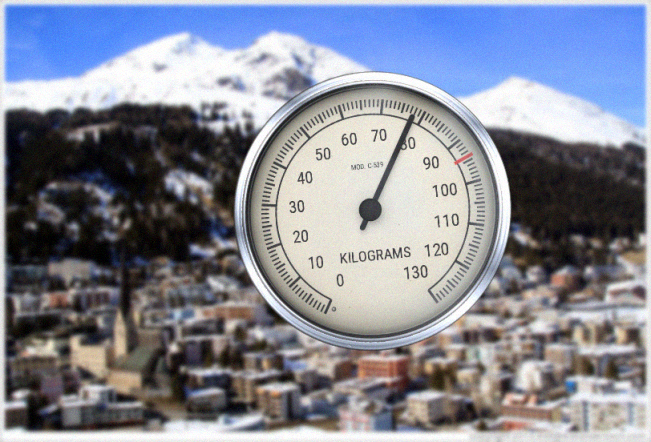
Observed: 78 kg
